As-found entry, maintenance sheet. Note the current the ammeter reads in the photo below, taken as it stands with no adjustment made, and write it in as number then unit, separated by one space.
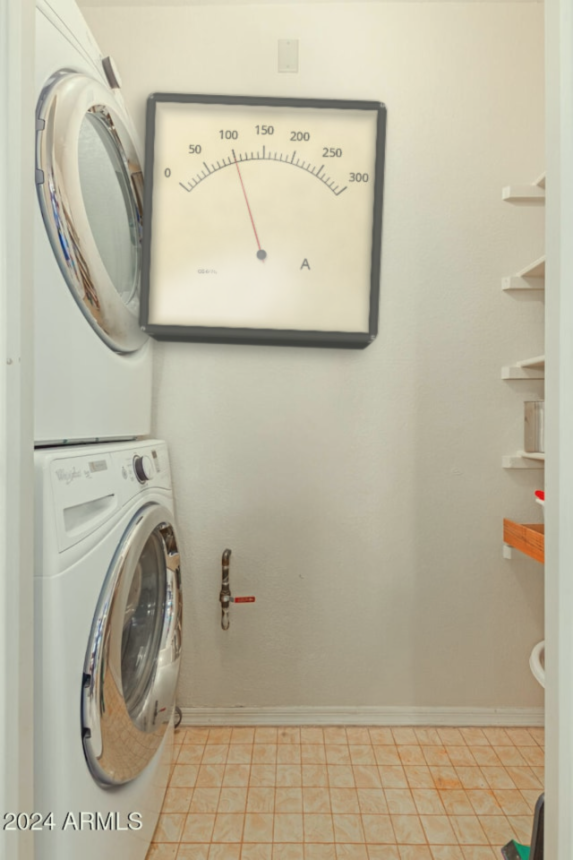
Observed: 100 A
